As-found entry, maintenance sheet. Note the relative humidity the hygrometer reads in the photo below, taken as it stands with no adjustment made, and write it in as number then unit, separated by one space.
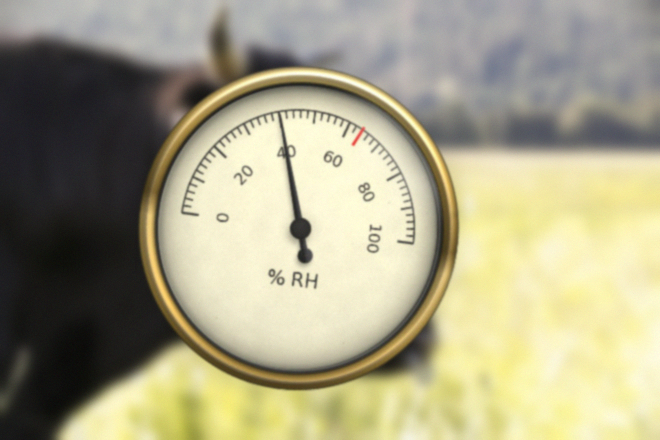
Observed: 40 %
